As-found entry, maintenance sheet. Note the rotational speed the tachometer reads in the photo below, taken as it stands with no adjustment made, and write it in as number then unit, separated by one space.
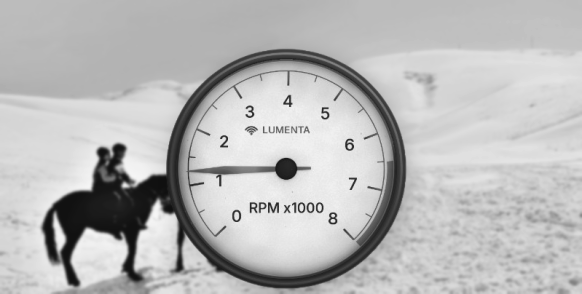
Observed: 1250 rpm
